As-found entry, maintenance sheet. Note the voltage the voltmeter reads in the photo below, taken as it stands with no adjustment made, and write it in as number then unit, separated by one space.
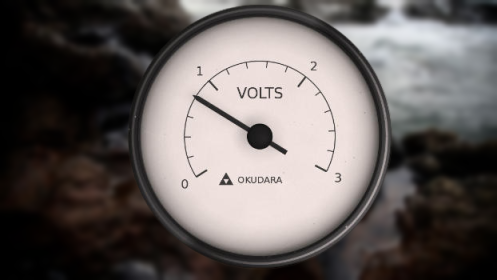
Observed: 0.8 V
